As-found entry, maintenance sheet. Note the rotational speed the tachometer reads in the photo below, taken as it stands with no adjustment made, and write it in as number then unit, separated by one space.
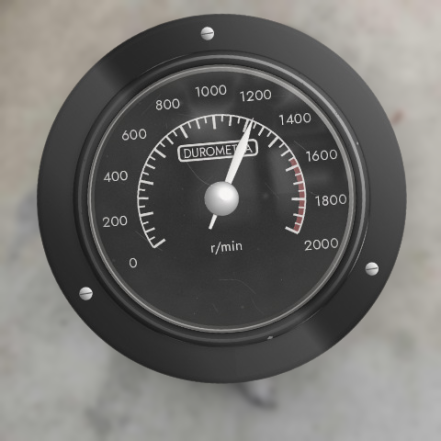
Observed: 1225 rpm
